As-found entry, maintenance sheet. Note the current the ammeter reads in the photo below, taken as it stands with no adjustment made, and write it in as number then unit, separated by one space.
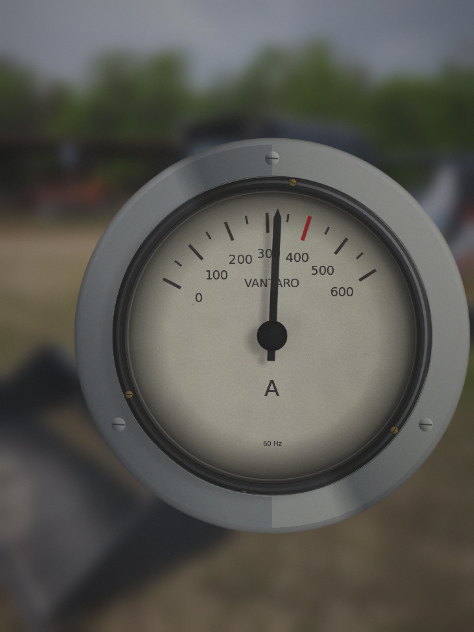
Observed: 325 A
